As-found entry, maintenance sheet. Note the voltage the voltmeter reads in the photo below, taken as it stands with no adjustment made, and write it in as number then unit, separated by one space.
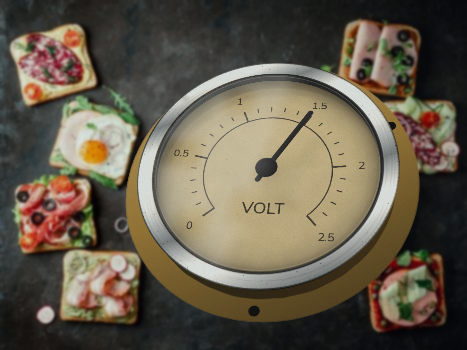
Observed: 1.5 V
